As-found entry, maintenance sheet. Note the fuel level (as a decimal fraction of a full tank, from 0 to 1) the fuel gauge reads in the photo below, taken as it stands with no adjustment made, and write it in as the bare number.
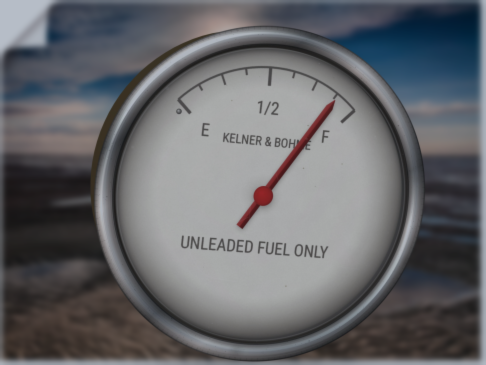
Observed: 0.875
